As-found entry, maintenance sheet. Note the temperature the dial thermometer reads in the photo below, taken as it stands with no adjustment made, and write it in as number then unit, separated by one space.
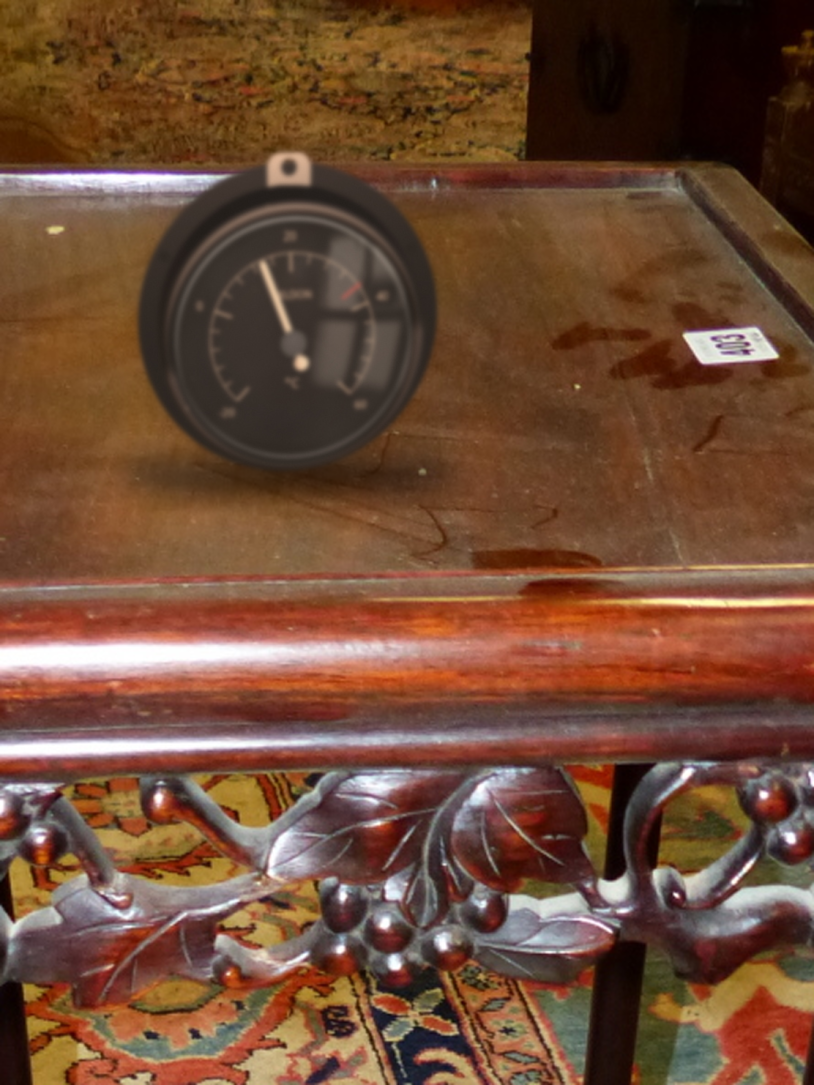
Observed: 14 °C
